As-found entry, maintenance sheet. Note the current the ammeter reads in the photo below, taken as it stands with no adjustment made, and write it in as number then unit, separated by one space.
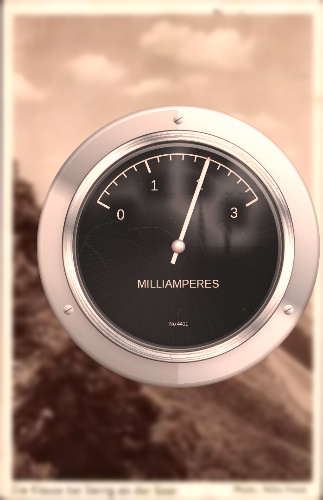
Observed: 2 mA
